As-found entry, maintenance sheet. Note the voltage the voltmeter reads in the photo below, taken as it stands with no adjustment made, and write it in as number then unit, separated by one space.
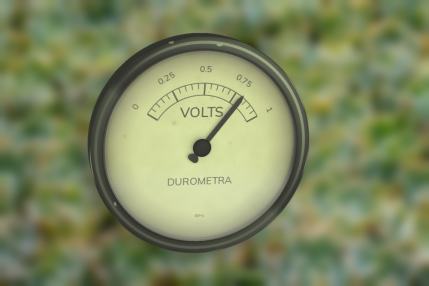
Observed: 0.8 V
